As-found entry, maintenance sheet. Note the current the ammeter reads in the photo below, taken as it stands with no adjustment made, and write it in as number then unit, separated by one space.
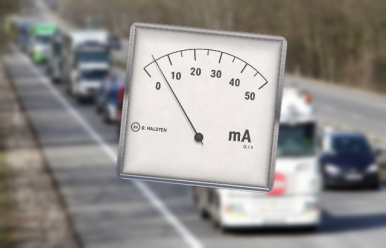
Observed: 5 mA
